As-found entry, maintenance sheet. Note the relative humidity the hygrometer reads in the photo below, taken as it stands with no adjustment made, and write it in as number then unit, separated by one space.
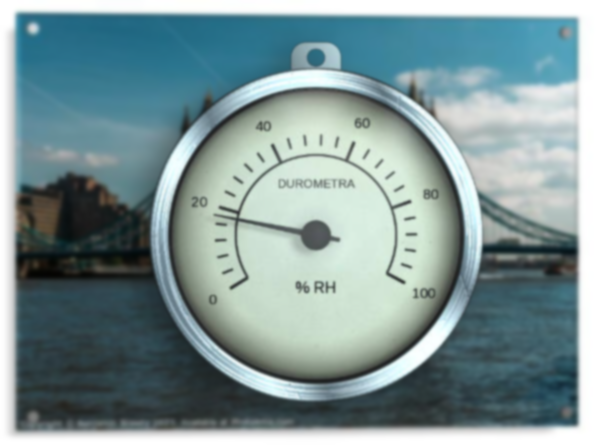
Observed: 18 %
